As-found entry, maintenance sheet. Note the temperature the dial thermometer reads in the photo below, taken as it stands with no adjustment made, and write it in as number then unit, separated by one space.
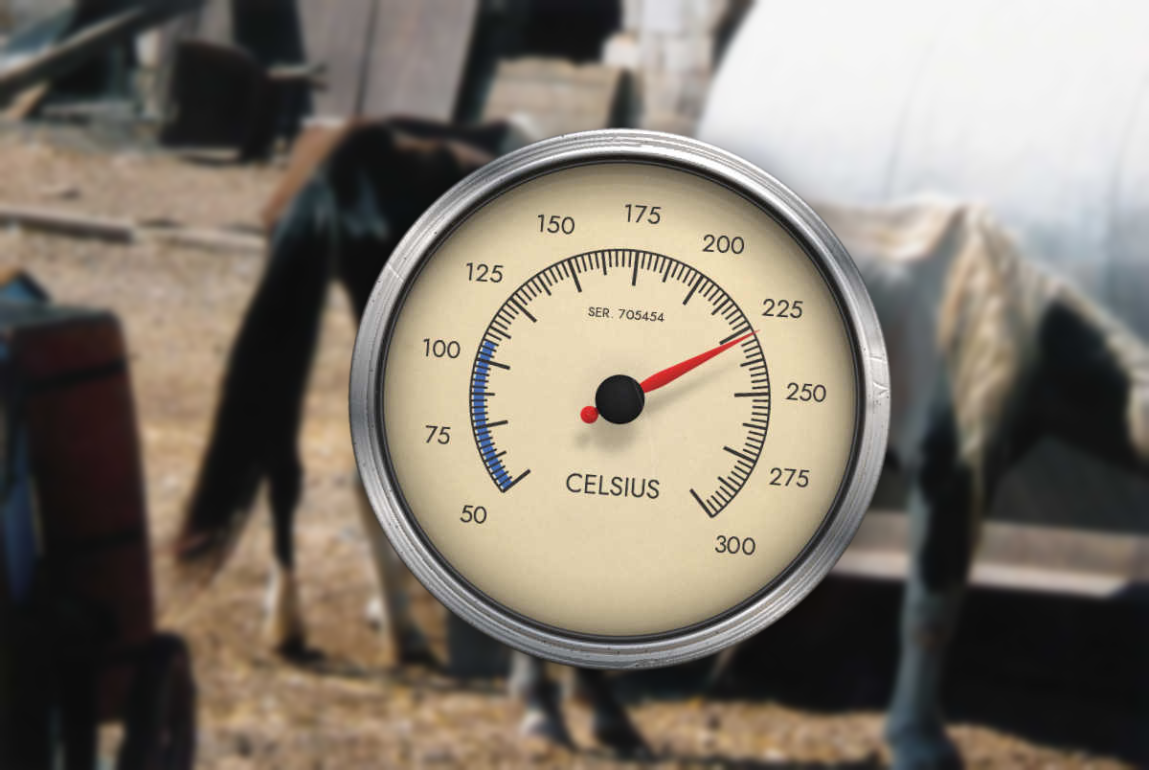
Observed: 227.5 °C
